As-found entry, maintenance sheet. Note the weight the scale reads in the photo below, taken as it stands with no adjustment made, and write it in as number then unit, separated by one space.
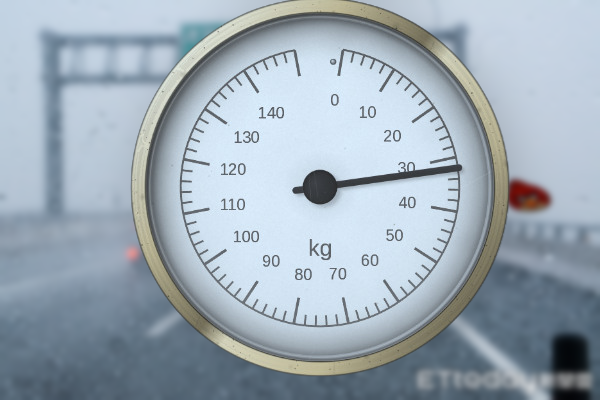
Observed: 32 kg
